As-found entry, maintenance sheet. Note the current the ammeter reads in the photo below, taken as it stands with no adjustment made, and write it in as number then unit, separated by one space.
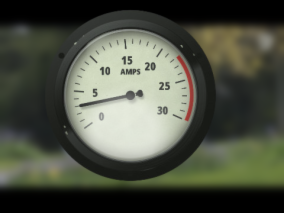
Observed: 3 A
